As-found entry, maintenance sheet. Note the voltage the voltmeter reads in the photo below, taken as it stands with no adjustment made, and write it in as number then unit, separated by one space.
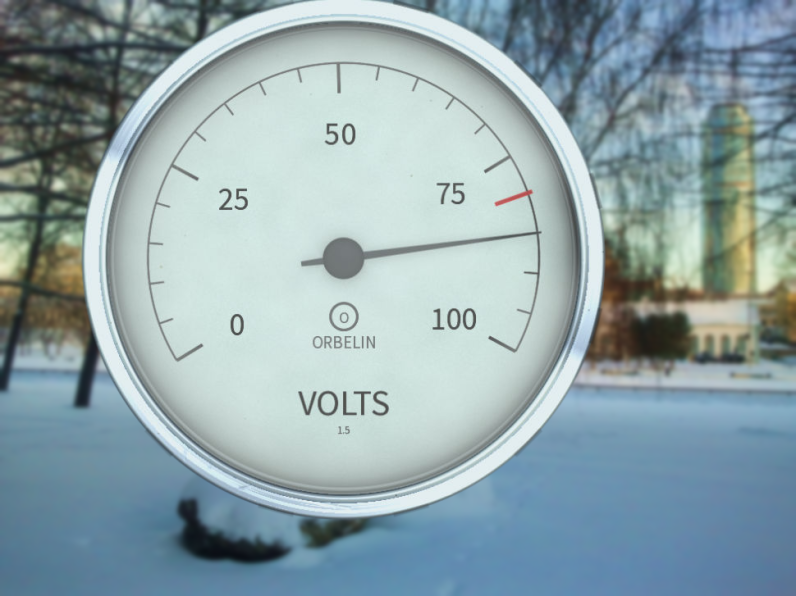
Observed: 85 V
